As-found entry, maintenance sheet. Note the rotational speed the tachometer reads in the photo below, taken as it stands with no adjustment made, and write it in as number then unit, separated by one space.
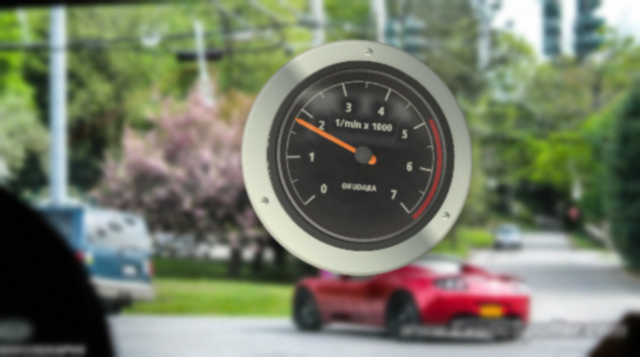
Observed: 1750 rpm
